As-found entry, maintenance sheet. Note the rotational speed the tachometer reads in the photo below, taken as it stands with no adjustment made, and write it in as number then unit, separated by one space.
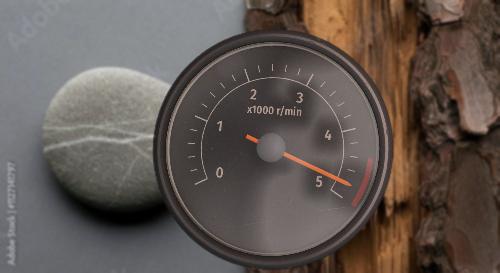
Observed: 4800 rpm
